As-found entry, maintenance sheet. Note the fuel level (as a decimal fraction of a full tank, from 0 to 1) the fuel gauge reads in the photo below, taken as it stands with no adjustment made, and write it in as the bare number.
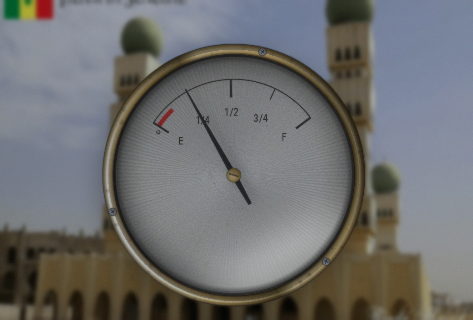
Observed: 0.25
